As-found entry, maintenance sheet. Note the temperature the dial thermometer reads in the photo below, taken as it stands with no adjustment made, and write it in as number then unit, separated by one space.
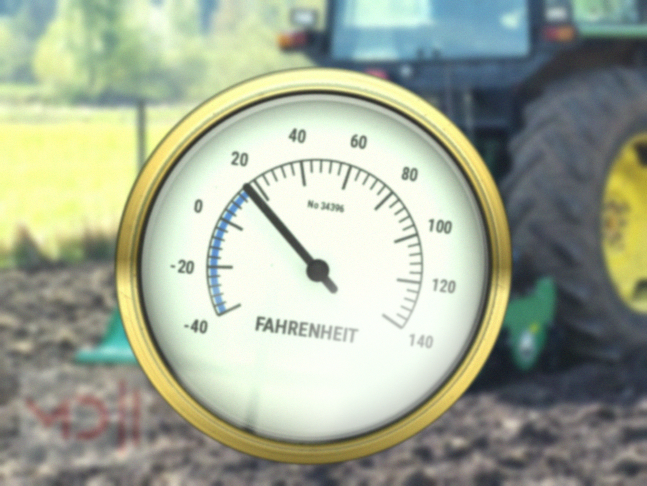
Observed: 16 °F
